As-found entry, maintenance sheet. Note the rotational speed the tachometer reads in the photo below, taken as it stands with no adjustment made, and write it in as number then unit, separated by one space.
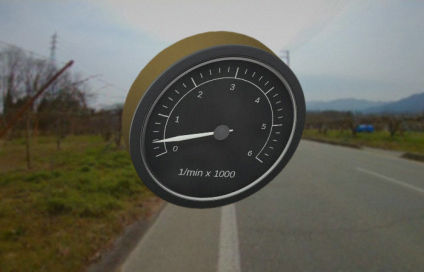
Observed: 400 rpm
